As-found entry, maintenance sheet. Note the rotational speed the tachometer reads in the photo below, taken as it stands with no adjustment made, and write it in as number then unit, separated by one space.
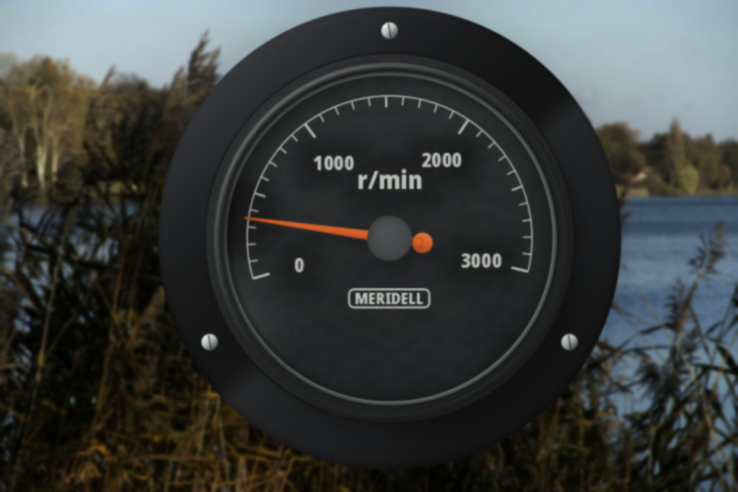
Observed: 350 rpm
